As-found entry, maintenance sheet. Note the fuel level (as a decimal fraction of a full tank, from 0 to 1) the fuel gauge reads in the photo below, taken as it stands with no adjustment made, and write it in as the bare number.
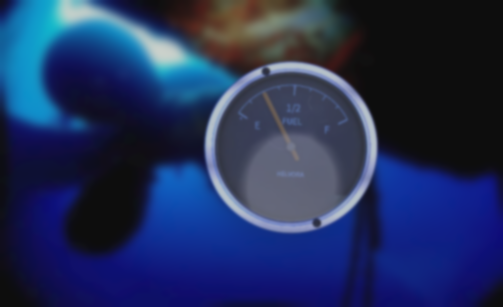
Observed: 0.25
